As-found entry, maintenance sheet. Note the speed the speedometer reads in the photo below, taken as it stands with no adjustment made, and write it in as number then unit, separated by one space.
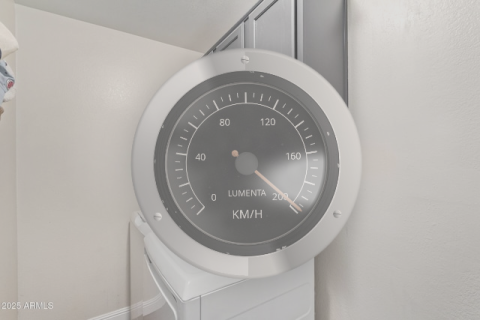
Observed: 197.5 km/h
